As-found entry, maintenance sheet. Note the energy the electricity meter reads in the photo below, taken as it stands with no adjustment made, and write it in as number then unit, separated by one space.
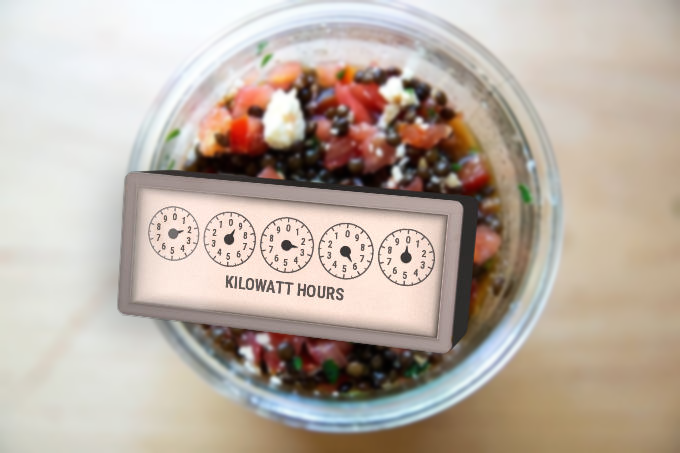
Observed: 19260 kWh
